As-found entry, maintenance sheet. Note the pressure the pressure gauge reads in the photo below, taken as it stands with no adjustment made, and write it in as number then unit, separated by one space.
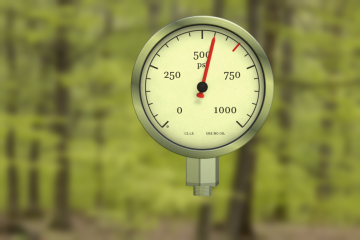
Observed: 550 psi
